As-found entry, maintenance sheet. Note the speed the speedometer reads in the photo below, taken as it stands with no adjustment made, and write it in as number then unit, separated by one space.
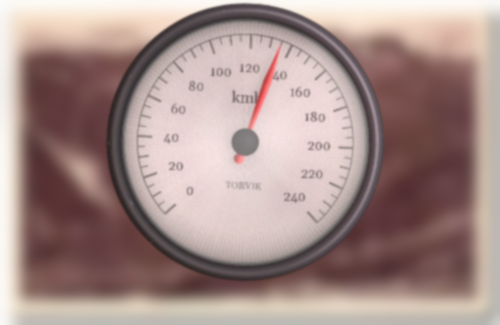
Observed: 135 km/h
